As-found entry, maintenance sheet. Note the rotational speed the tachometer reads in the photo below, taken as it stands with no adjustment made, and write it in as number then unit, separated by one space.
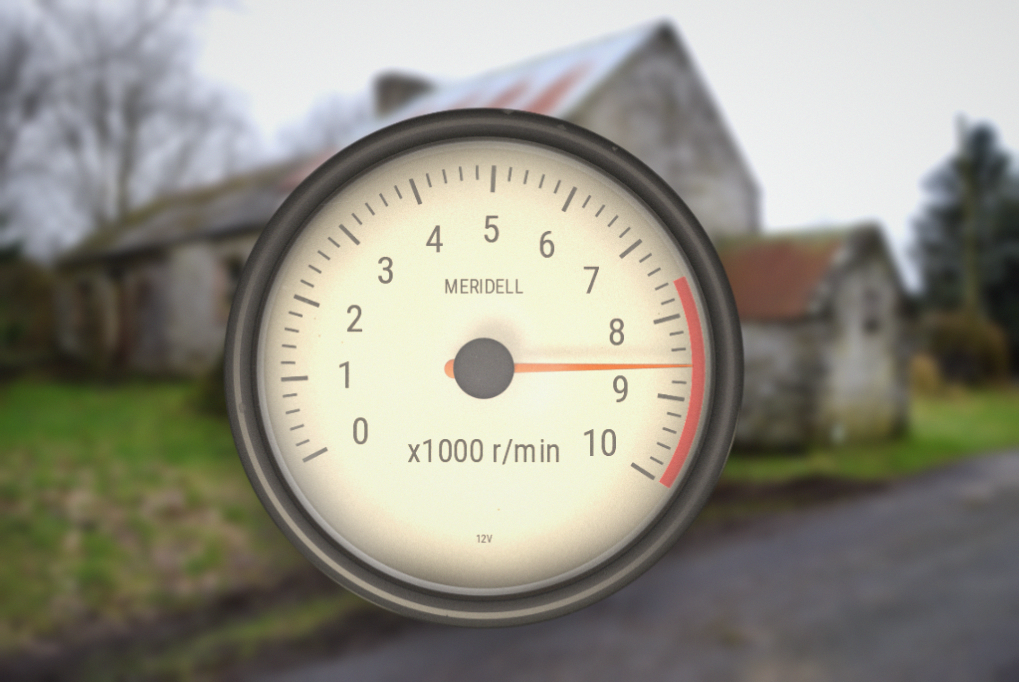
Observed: 8600 rpm
